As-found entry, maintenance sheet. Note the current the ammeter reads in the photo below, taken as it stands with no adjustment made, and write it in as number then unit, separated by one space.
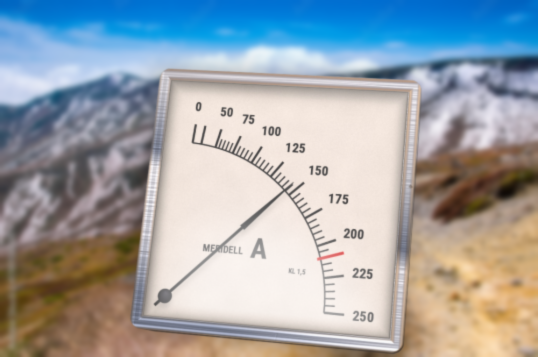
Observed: 145 A
